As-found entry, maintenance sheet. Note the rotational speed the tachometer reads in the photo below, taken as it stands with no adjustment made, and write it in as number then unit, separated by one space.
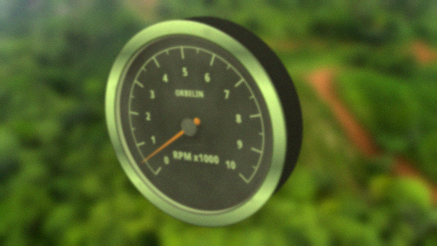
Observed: 500 rpm
